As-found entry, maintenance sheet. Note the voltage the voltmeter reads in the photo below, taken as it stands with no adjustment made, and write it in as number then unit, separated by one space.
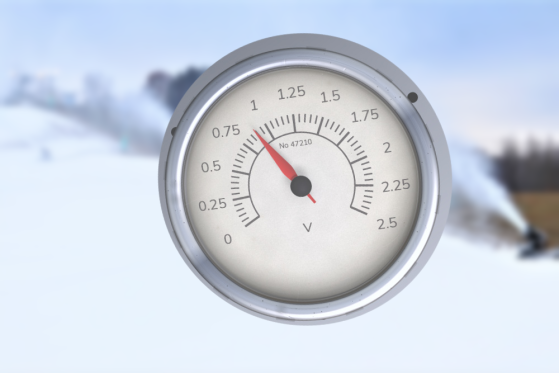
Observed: 0.9 V
